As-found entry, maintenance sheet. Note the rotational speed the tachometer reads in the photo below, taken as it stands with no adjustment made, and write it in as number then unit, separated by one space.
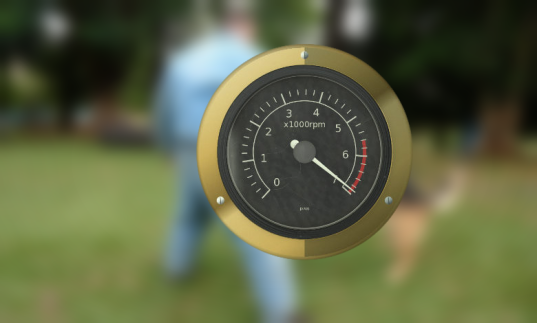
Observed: 6900 rpm
